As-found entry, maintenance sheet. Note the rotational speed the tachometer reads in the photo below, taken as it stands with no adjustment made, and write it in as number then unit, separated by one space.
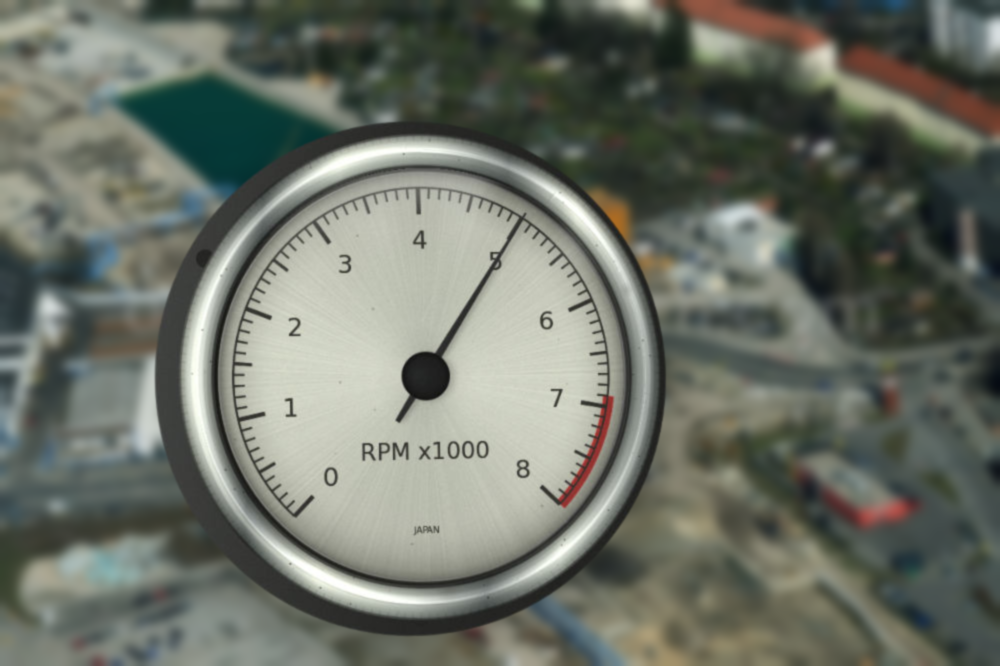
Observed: 5000 rpm
